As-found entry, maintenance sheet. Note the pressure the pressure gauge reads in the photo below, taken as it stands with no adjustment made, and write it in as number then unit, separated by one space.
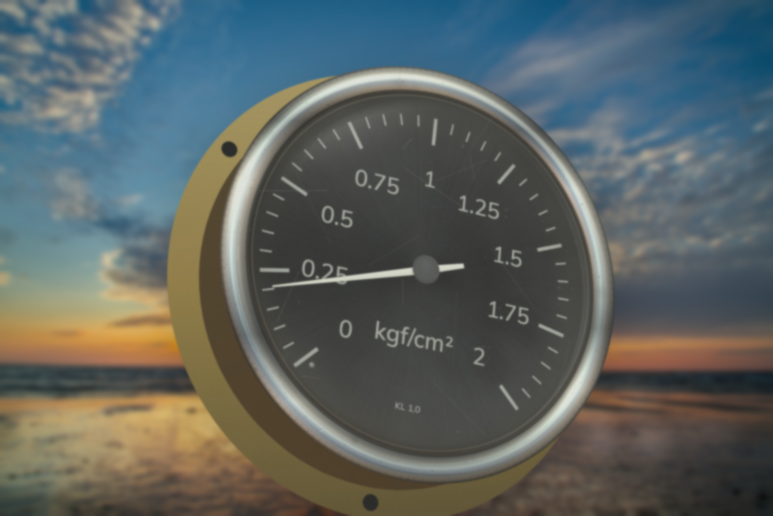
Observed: 0.2 kg/cm²
